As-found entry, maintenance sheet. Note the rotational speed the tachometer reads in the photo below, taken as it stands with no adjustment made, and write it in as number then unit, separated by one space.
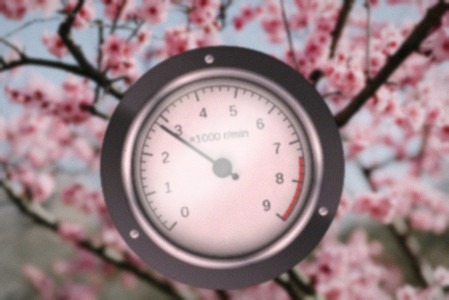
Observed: 2800 rpm
